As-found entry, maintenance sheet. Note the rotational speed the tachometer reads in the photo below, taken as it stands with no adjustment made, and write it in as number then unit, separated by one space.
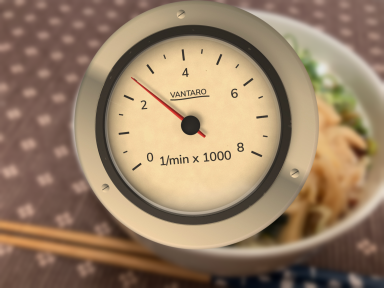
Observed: 2500 rpm
